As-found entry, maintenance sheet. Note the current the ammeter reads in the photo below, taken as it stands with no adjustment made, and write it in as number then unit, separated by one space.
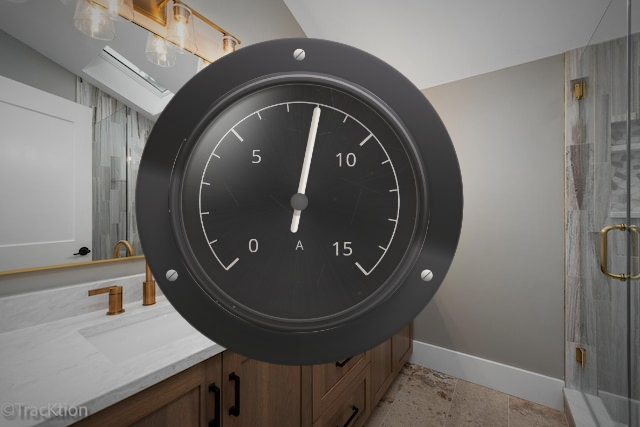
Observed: 8 A
